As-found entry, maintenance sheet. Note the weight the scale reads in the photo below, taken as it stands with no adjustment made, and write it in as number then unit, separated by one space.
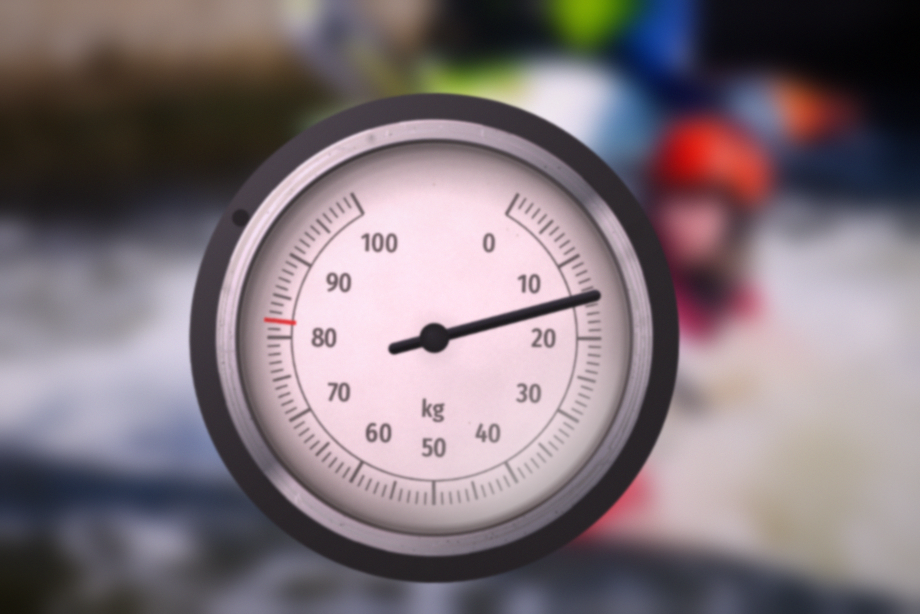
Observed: 15 kg
